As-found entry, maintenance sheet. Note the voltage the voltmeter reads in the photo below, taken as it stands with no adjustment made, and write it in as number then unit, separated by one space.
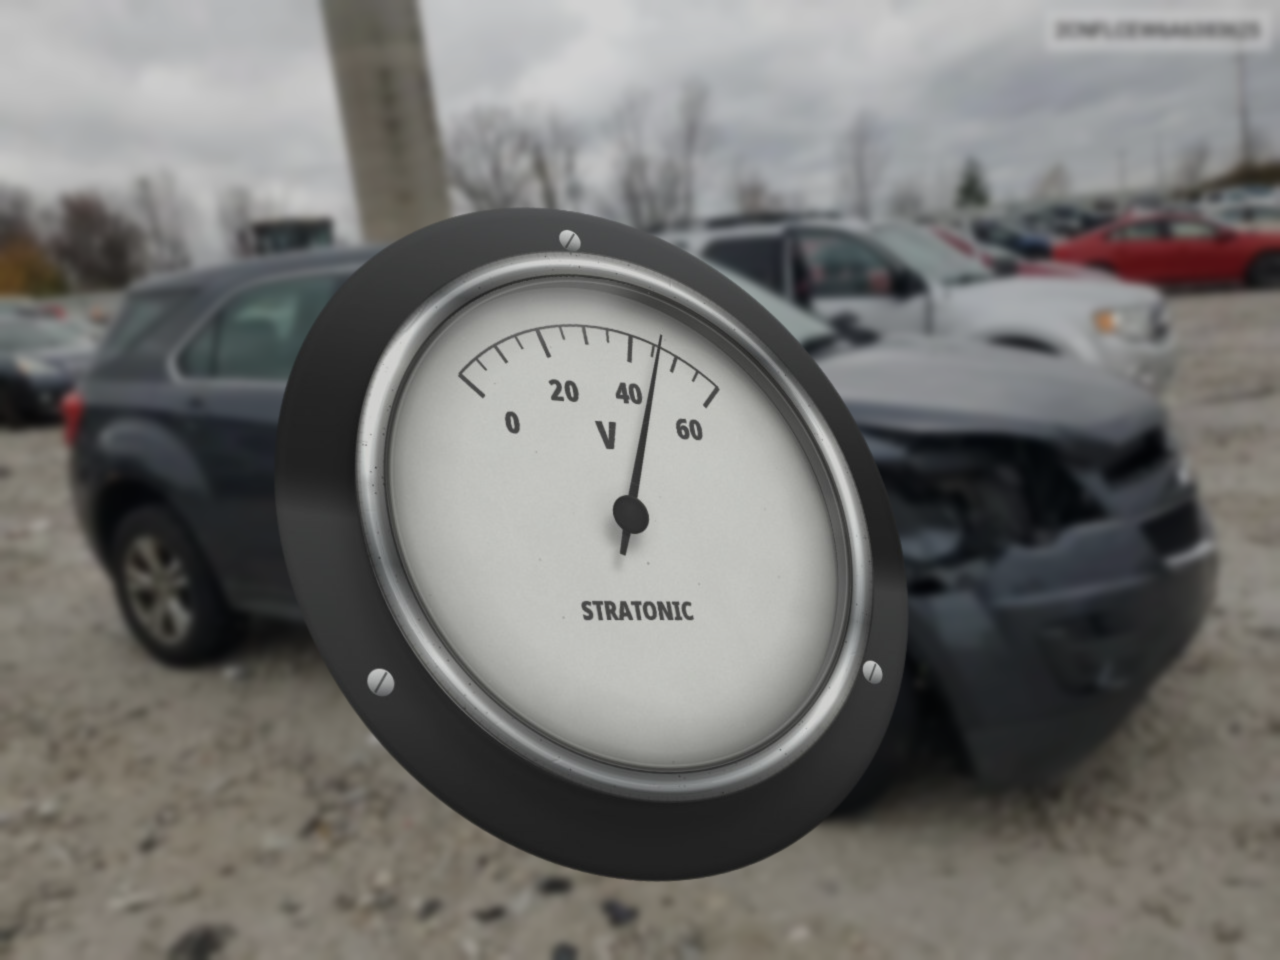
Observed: 45 V
